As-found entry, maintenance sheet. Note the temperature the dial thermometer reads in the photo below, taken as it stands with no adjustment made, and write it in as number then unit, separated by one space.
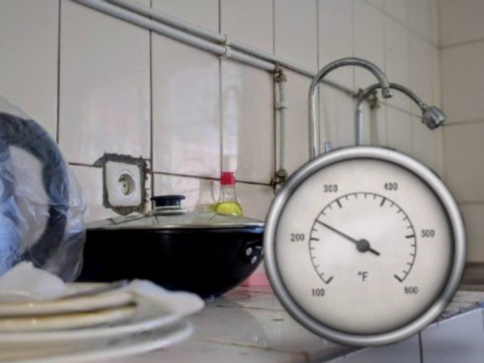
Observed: 240 °F
